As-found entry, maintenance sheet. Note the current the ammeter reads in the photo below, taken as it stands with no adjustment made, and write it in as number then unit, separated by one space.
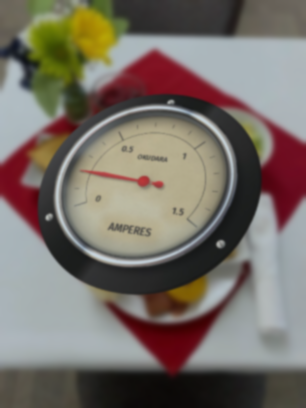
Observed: 0.2 A
